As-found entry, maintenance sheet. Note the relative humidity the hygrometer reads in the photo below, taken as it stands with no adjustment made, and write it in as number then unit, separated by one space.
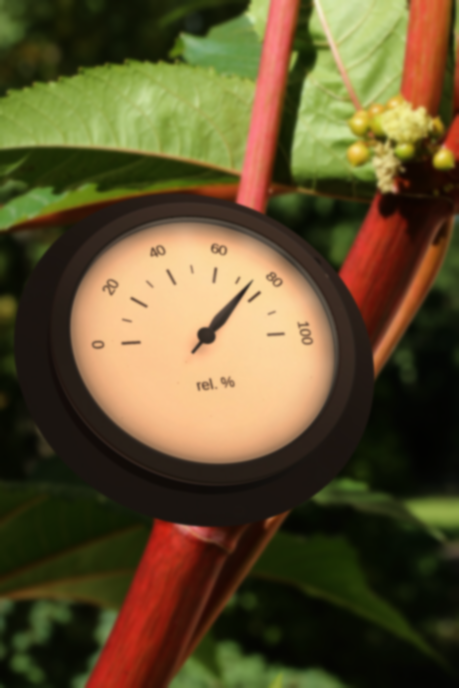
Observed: 75 %
